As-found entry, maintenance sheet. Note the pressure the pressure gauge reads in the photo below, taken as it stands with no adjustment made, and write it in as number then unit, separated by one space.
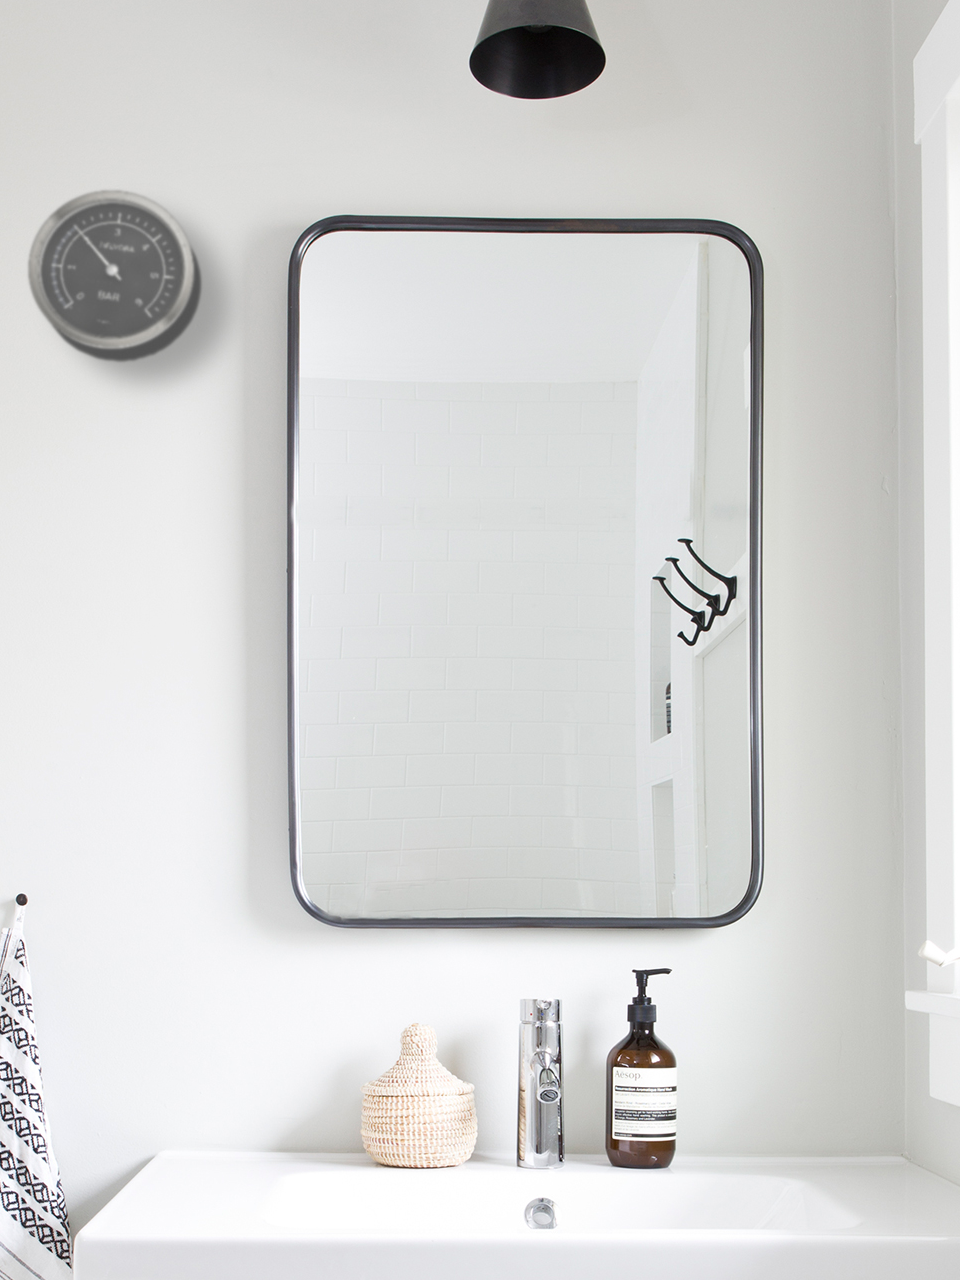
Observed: 2 bar
